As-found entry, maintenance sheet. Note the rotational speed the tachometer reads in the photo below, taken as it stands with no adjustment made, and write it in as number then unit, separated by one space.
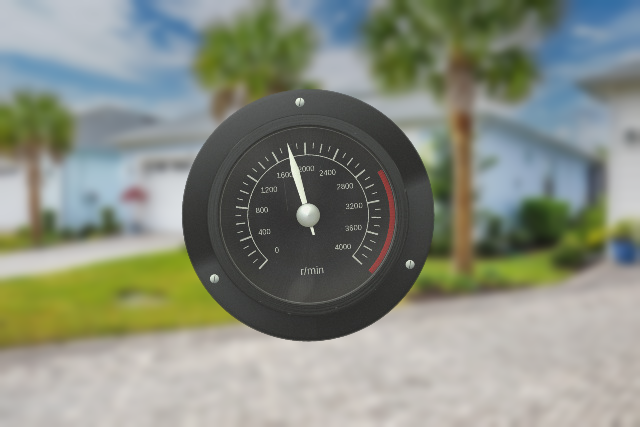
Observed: 1800 rpm
